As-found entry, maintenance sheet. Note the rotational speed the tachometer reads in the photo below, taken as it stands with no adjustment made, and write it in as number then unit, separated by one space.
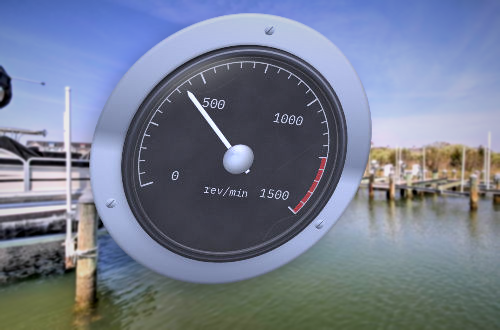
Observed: 425 rpm
